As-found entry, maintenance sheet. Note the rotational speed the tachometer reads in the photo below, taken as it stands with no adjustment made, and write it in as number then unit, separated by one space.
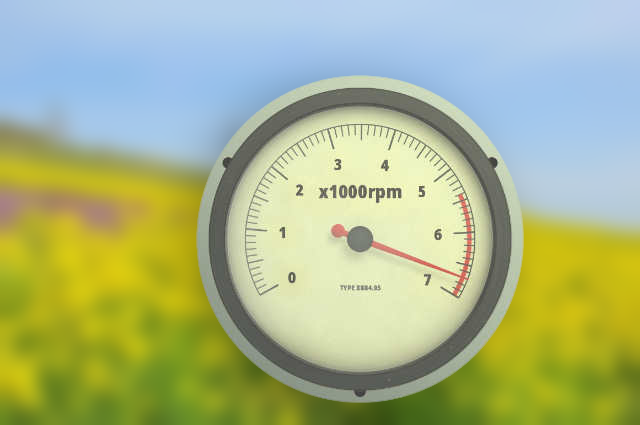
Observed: 6700 rpm
